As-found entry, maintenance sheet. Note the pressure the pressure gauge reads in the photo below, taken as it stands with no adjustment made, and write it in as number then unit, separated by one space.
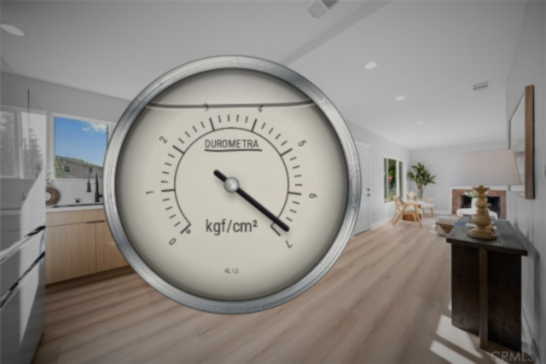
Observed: 6.8 kg/cm²
